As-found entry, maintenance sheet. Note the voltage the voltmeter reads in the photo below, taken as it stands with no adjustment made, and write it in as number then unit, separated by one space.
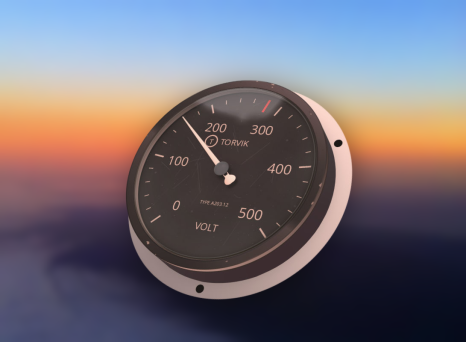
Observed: 160 V
